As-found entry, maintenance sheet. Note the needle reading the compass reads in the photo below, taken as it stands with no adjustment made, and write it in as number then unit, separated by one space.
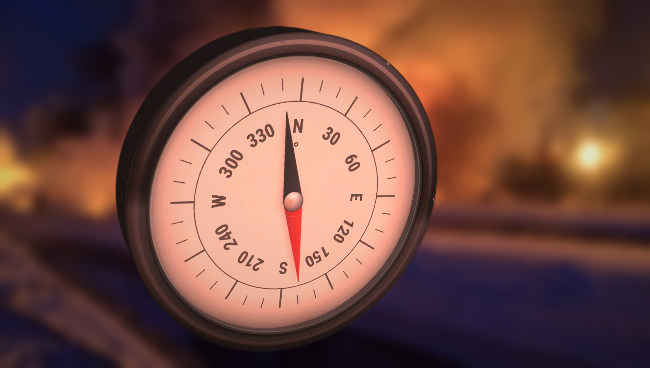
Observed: 170 °
